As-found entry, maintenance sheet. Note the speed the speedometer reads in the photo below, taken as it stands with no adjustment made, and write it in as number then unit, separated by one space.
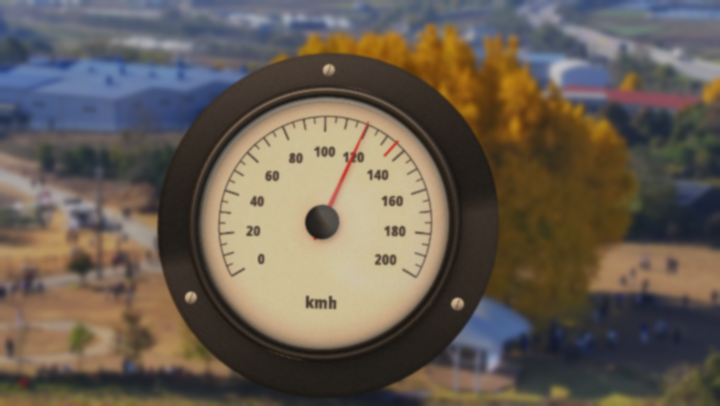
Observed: 120 km/h
